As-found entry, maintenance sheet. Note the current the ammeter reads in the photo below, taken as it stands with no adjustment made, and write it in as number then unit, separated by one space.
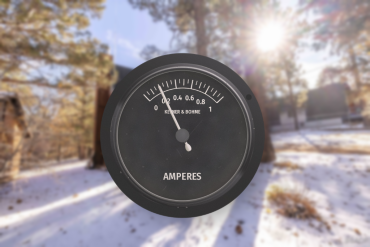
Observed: 0.2 A
